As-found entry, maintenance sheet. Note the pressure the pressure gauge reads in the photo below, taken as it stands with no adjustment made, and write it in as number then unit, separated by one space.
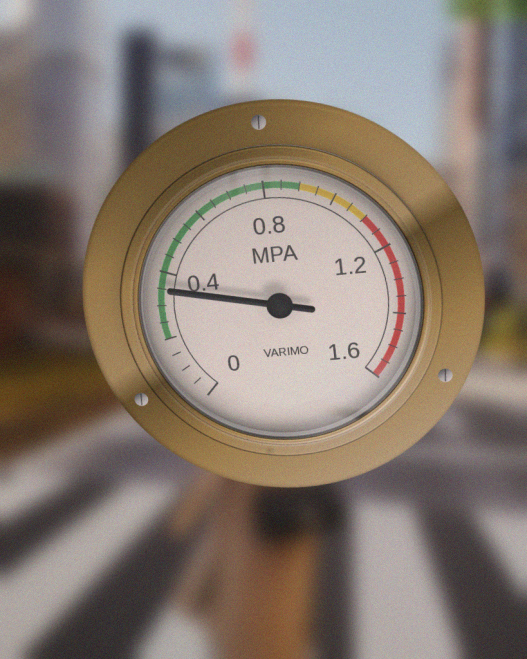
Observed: 0.35 MPa
